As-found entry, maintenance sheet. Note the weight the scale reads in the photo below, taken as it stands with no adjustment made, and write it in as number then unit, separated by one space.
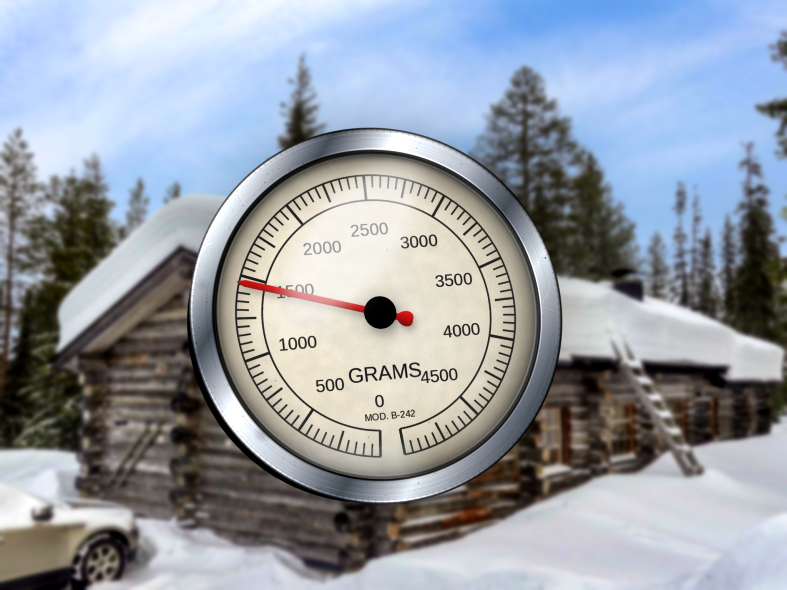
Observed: 1450 g
